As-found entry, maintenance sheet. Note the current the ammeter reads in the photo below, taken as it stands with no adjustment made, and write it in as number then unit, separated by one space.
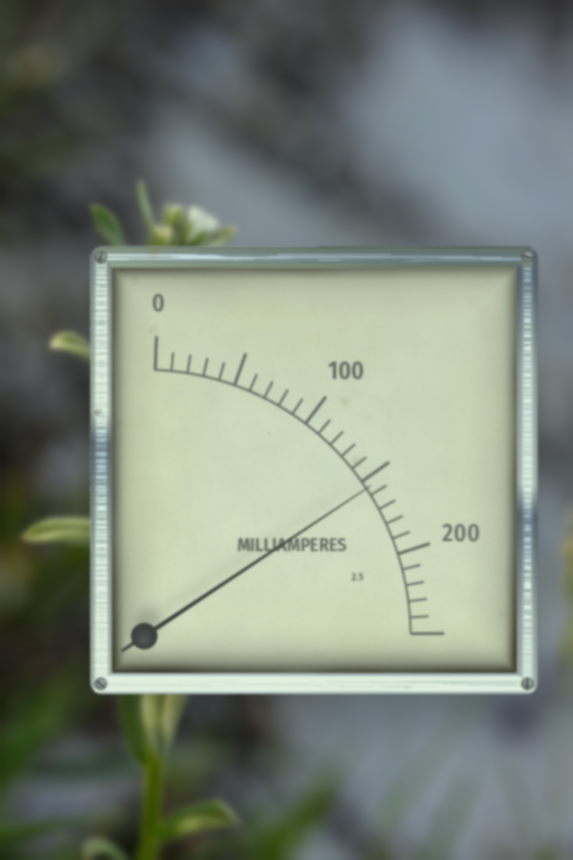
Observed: 155 mA
